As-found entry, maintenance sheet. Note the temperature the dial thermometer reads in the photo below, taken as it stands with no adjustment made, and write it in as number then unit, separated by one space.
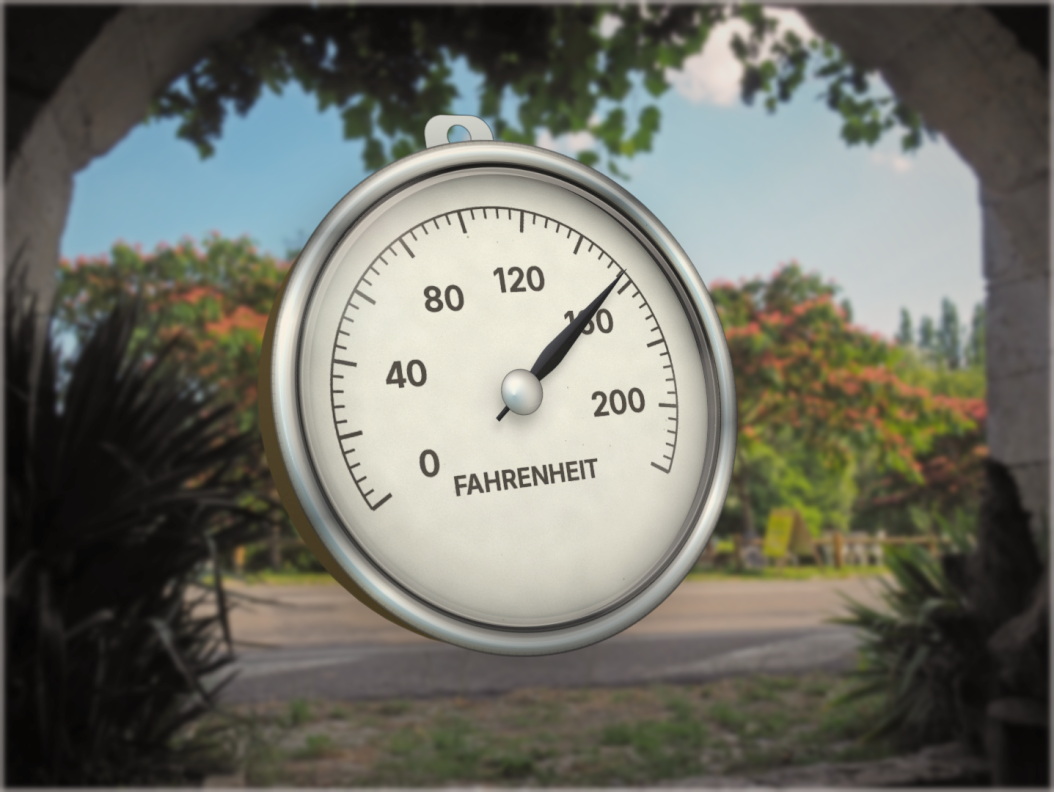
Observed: 156 °F
